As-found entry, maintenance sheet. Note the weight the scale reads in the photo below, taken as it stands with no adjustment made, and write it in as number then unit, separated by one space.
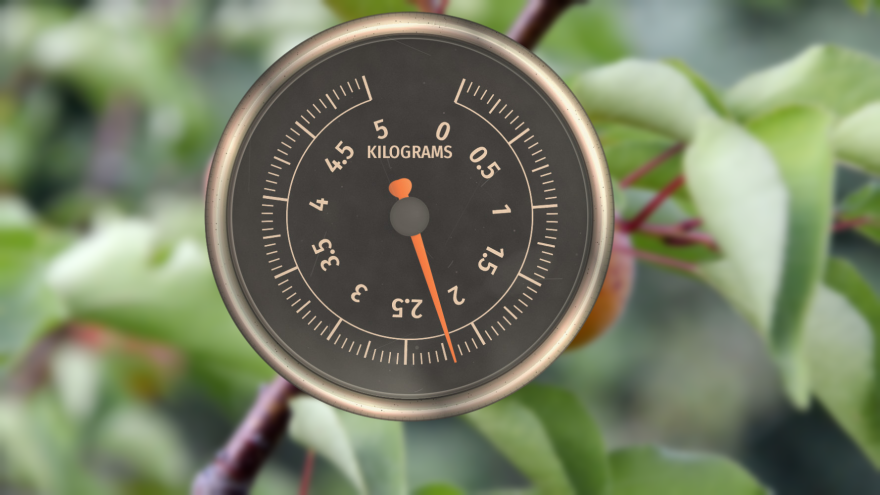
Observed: 2.2 kg
